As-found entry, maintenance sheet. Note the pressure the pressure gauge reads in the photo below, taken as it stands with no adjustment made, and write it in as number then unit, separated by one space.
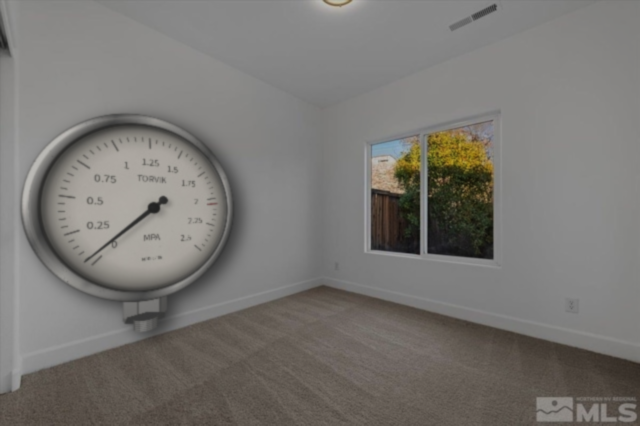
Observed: 0.05 MPa
